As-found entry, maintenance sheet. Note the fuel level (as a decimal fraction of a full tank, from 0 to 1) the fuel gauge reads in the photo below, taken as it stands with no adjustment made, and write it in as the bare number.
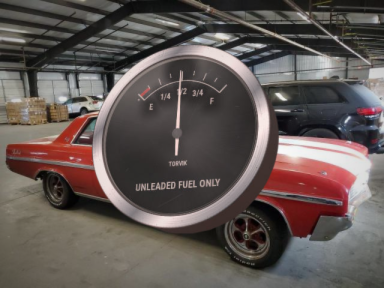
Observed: 0.5
